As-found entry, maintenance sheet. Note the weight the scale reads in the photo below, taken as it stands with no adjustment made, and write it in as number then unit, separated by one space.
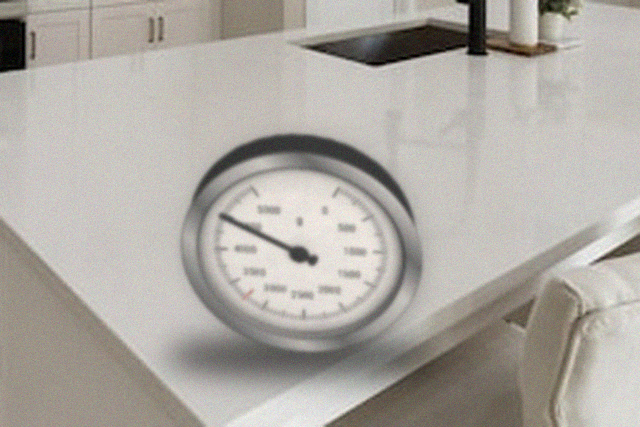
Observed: 4500 g
